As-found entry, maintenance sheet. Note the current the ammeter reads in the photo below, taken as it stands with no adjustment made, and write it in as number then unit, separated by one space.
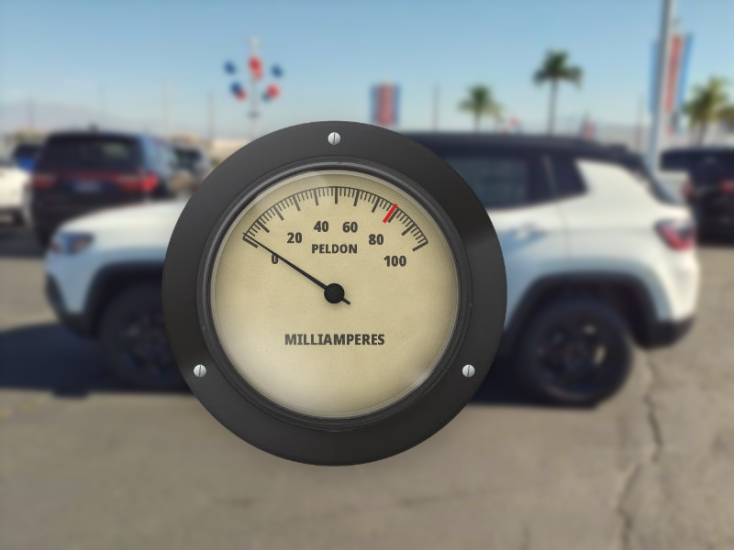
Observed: 2 mA
